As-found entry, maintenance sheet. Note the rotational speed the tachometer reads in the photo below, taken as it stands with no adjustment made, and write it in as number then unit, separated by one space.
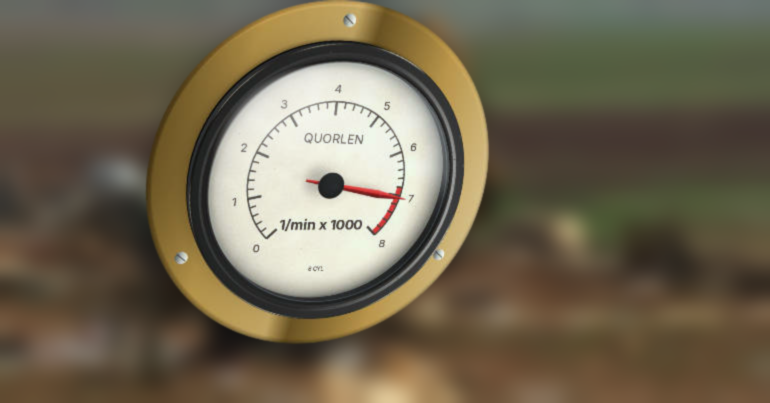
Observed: 7000 rpm
